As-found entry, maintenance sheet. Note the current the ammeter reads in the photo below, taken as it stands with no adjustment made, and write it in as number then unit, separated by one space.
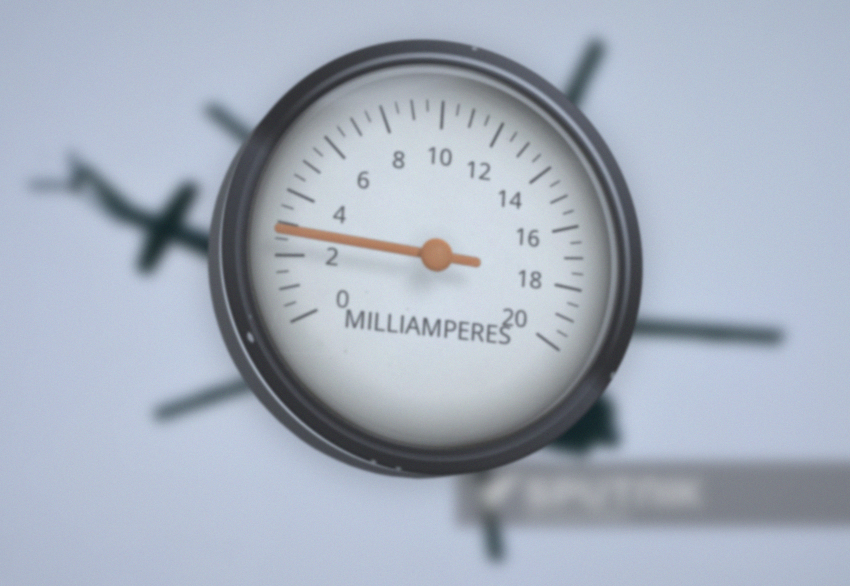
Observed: 2.75 mA
